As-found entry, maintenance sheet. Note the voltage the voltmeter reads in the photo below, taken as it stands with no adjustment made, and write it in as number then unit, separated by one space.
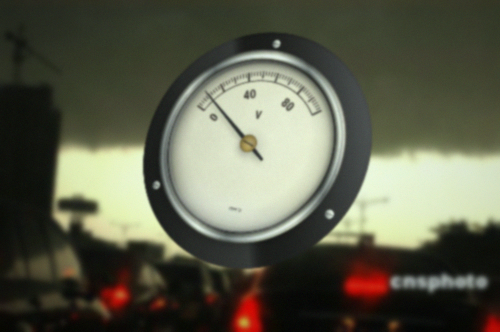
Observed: 10 V
